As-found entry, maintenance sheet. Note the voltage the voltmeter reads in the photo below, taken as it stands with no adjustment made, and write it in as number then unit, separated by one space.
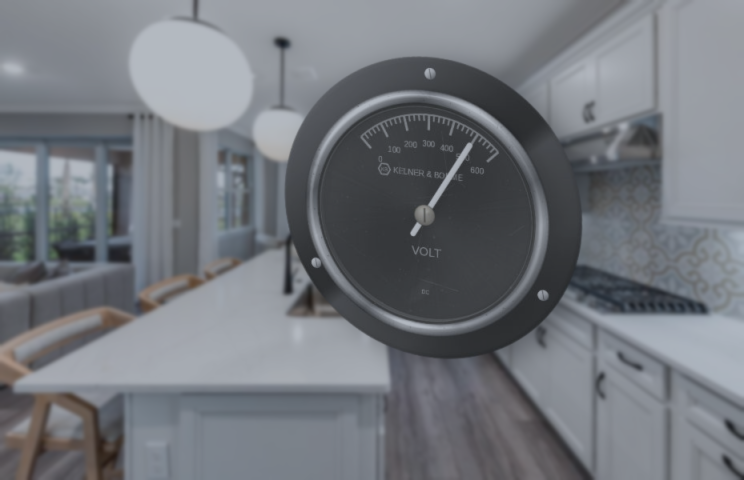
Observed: 500 V
